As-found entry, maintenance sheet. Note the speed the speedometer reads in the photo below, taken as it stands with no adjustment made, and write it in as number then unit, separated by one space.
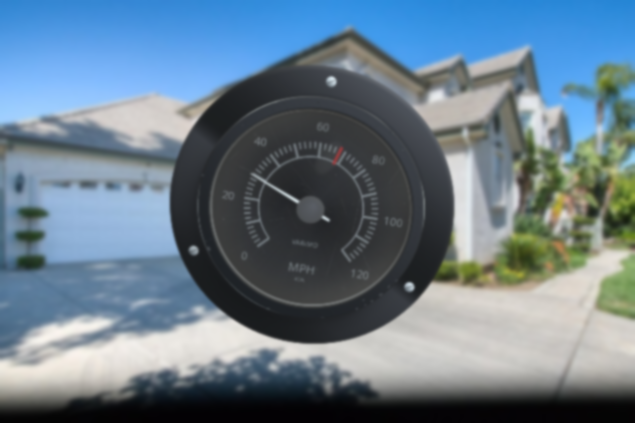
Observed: 30 mph
